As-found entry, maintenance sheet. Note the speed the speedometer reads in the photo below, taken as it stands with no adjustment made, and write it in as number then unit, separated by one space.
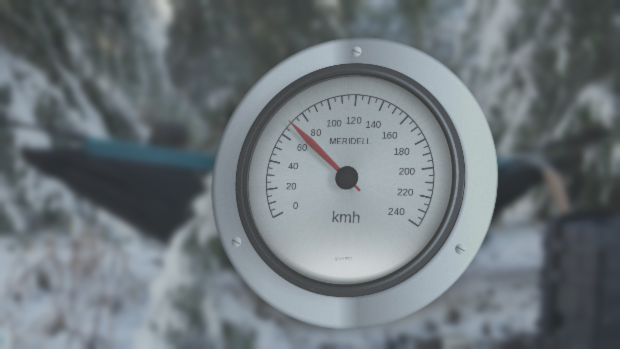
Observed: 70 km/h
